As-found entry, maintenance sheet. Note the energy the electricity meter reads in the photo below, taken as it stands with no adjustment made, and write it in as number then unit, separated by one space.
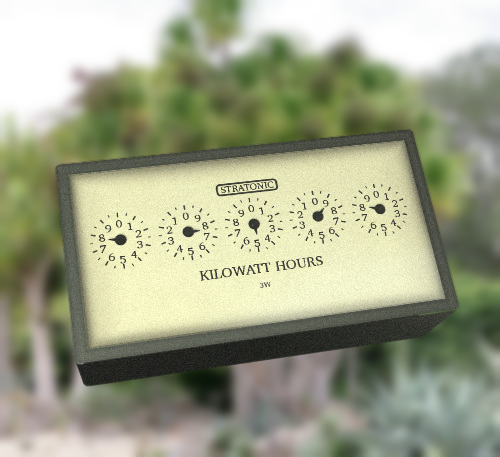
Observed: 77488 kWh
